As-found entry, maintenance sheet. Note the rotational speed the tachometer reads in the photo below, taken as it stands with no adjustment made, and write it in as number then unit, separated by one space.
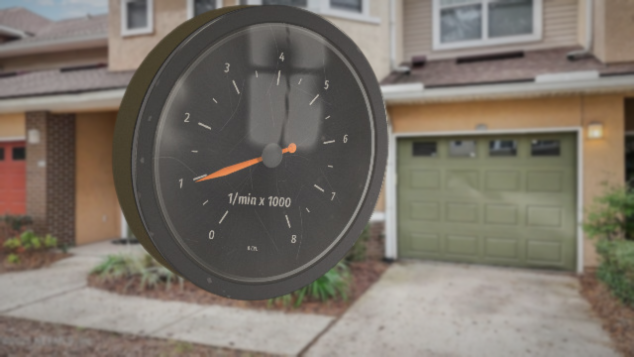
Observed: 1000 rpm
